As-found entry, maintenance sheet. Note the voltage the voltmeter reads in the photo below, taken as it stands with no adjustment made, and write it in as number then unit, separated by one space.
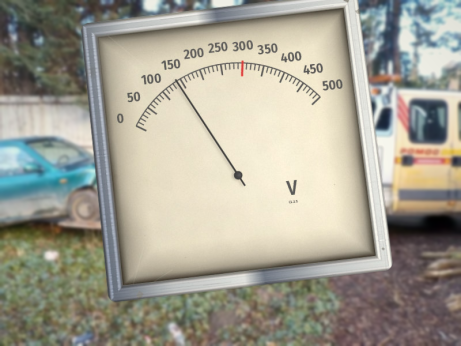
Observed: 140 V
